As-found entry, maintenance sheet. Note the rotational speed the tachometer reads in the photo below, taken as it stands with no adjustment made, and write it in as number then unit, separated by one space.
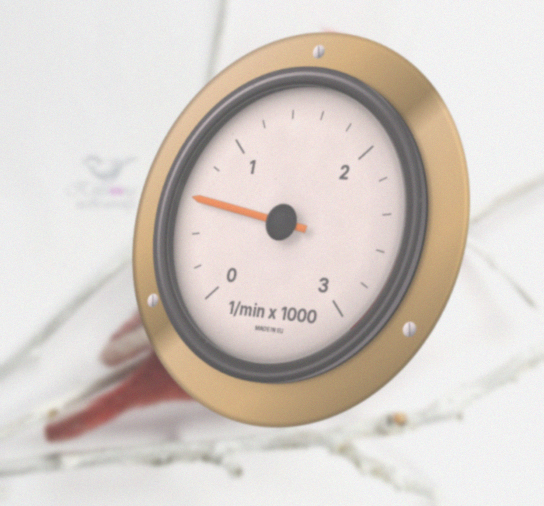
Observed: 600 rpm
